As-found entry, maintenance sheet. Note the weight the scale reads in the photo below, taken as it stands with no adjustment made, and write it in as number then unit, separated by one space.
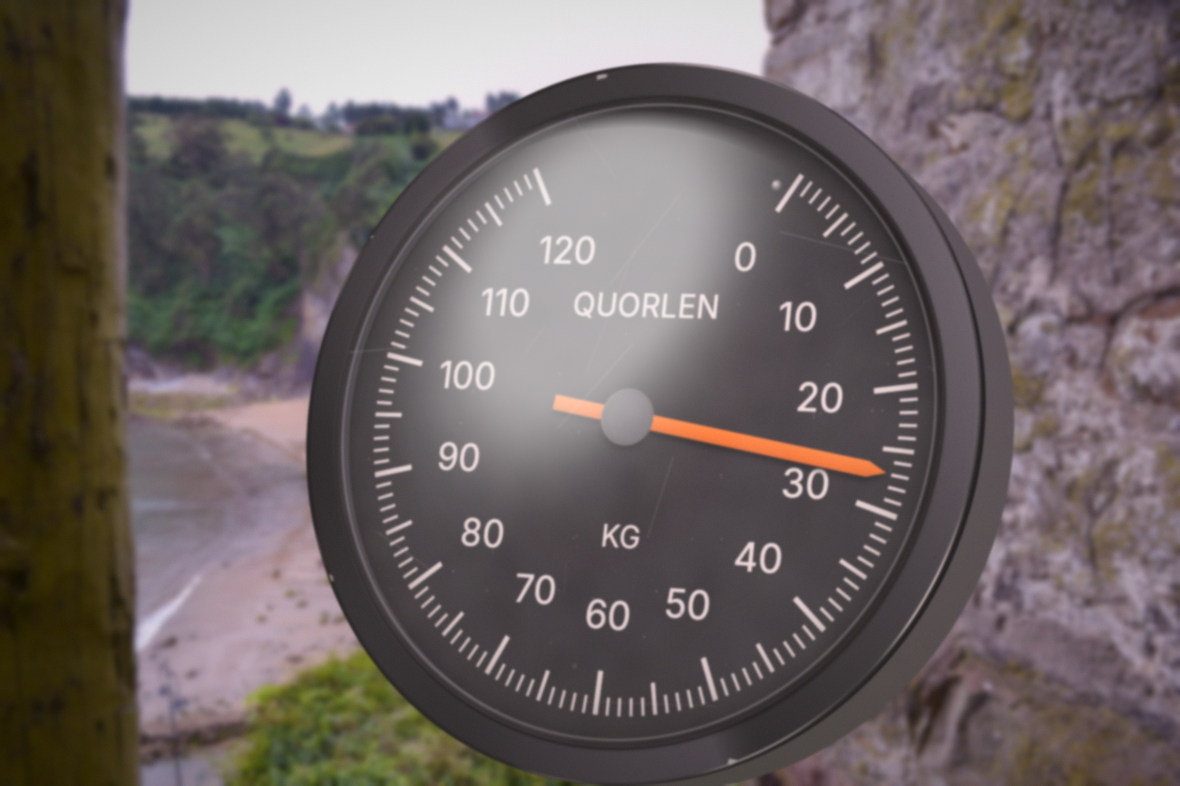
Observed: 27 kg
